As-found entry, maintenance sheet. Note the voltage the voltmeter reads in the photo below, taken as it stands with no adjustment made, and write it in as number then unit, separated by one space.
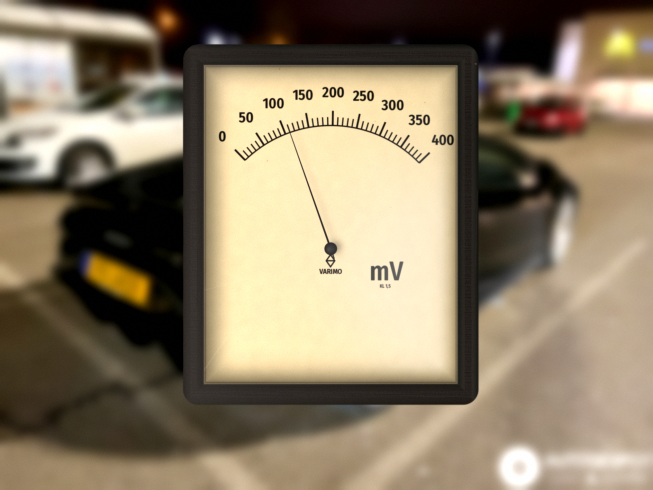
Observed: 110 mV
